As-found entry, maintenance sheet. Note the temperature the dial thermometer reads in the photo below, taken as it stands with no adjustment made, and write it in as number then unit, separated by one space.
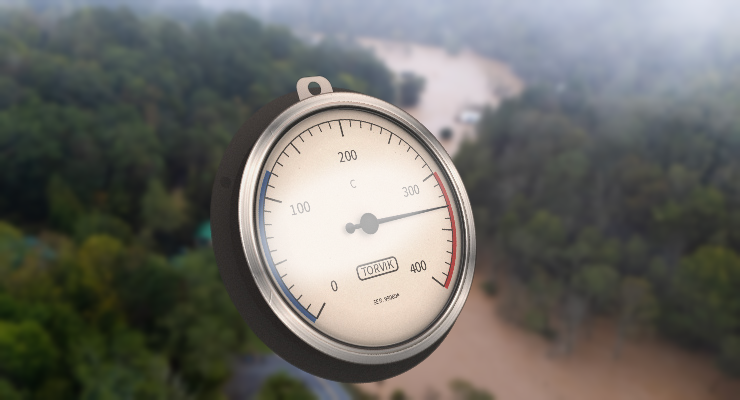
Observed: 330 °C
